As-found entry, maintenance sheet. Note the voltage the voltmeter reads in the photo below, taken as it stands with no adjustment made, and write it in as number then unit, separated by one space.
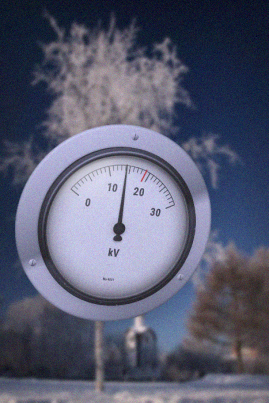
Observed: 14 kV
